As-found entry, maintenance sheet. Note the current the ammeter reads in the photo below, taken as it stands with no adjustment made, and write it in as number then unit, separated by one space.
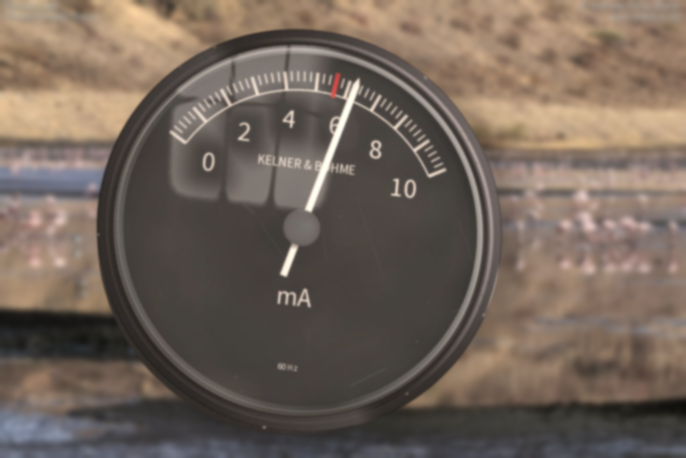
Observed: 6.2 mA
